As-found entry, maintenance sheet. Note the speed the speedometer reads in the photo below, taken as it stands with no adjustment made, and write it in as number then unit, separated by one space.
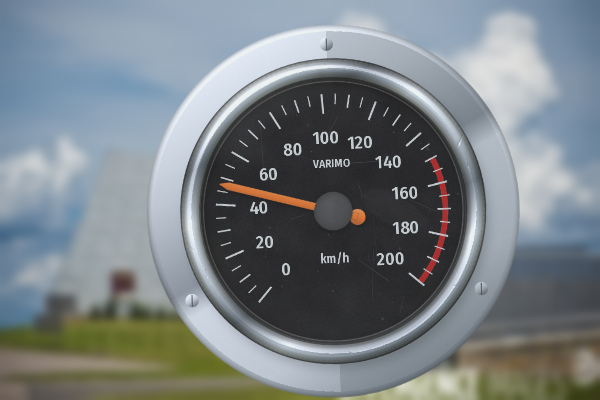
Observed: 47.5 km/h
